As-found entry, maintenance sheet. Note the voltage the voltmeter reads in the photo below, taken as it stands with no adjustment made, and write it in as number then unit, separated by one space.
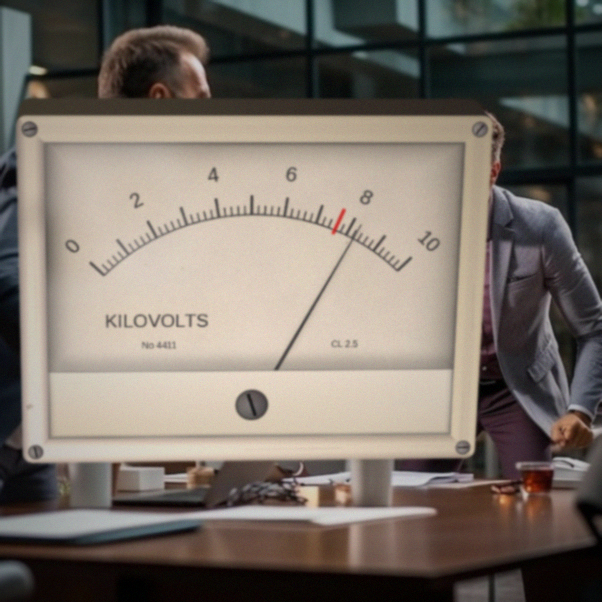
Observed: 8.2 kV
